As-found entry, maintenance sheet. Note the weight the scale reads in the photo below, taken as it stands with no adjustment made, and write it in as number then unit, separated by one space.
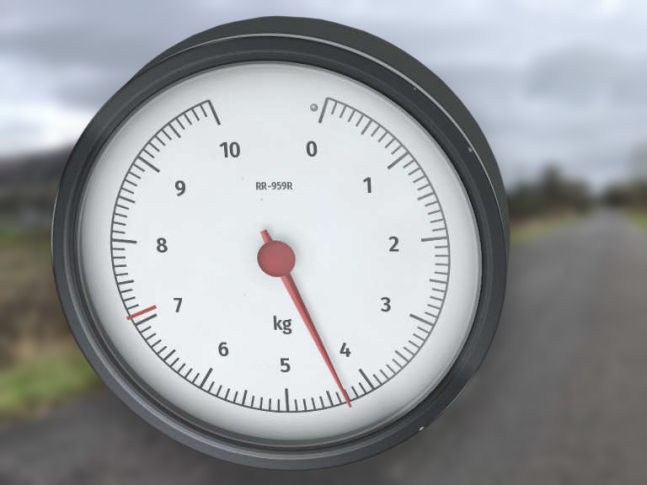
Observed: 4.3 kg
